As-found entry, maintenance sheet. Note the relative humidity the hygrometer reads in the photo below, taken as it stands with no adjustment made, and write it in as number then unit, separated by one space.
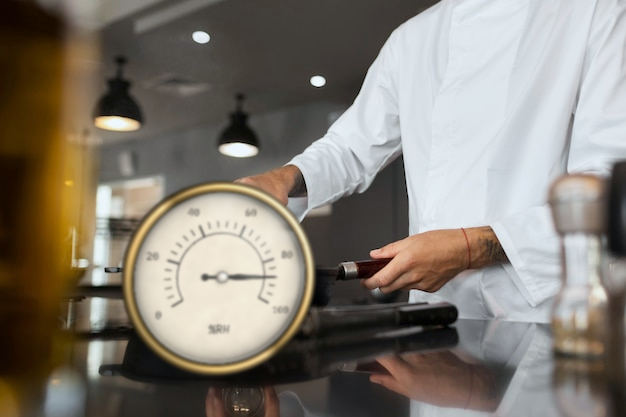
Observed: 88 %
